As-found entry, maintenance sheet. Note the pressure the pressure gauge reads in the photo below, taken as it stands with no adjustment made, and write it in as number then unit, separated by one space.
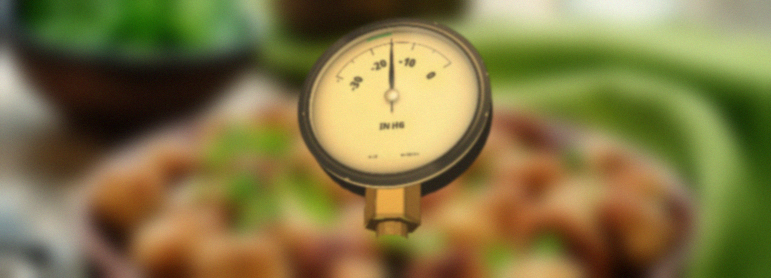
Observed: -15 inHg
